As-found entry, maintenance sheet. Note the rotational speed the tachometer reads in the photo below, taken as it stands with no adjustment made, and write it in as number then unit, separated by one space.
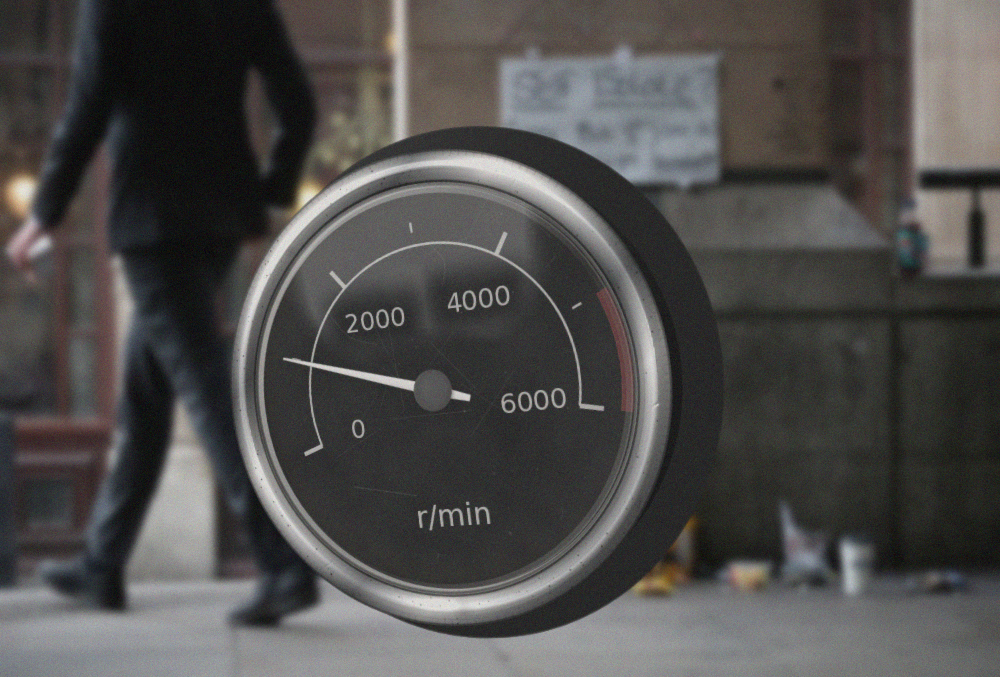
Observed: 1000 rpm
